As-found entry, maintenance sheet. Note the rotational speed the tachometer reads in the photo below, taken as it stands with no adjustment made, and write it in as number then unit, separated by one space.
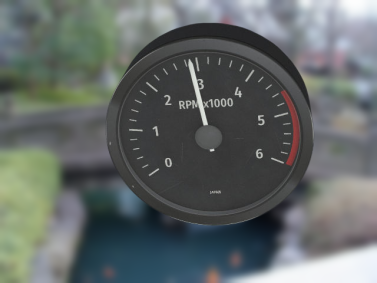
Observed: 2900 rpm
